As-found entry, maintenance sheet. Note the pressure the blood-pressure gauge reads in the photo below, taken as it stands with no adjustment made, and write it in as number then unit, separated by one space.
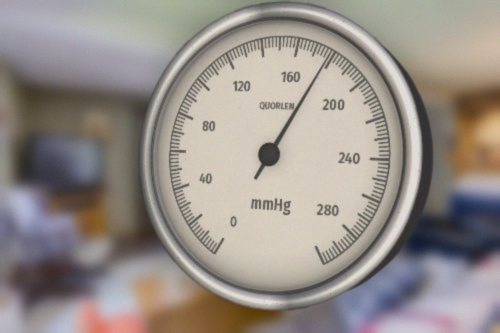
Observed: 180 mmHg
